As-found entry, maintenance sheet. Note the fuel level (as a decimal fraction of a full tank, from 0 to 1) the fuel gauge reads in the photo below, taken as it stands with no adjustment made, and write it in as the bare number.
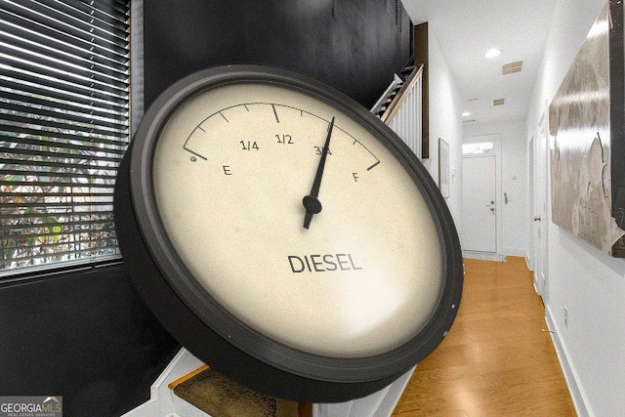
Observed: 0.75
